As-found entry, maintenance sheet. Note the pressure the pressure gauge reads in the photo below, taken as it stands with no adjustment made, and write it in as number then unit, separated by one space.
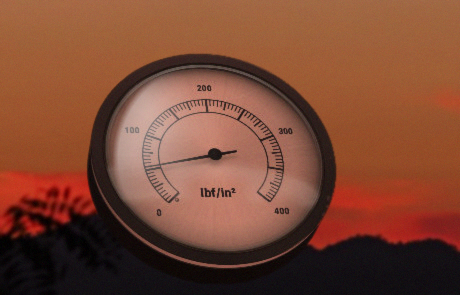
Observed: 50 psi
